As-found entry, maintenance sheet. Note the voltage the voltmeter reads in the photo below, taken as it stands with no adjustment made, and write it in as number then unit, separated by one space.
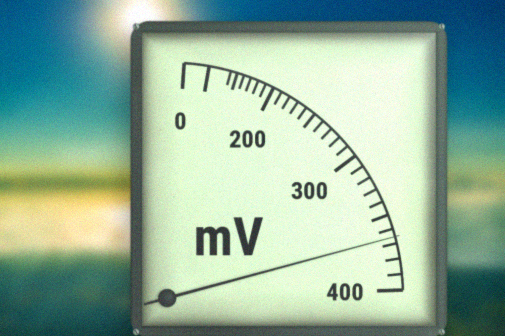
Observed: 365 mV
